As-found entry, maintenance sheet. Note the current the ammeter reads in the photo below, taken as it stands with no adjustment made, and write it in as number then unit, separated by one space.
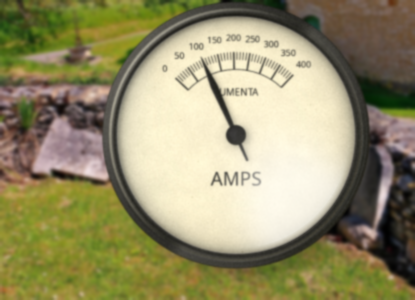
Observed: 100 A
